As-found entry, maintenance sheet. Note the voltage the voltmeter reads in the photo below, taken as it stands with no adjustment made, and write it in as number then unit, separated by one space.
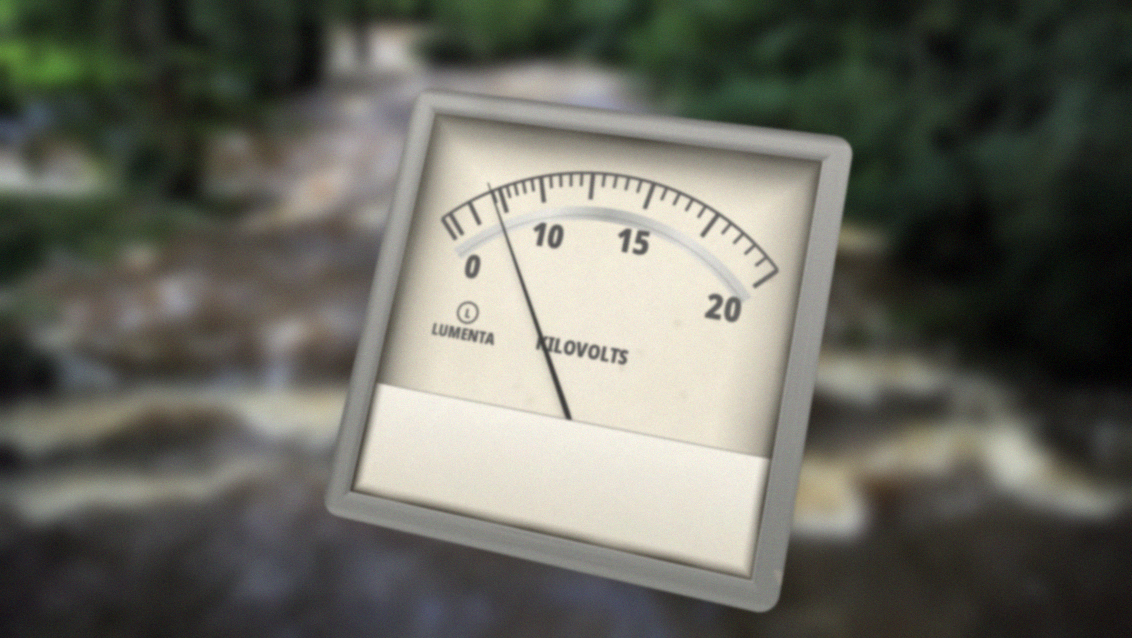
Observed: 7 kV
